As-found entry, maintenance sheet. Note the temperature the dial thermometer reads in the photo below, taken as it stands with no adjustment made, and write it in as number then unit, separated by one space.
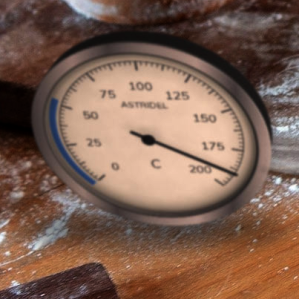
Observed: 187.5 °C
